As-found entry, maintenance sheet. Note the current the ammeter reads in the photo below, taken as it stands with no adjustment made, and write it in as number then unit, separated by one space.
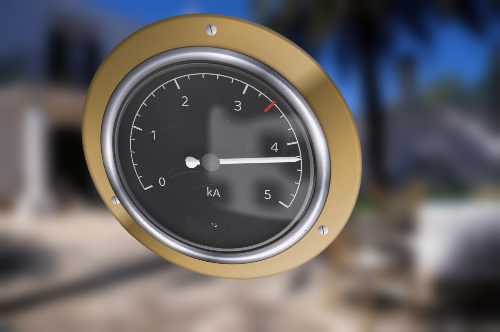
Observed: 4.2 kA
